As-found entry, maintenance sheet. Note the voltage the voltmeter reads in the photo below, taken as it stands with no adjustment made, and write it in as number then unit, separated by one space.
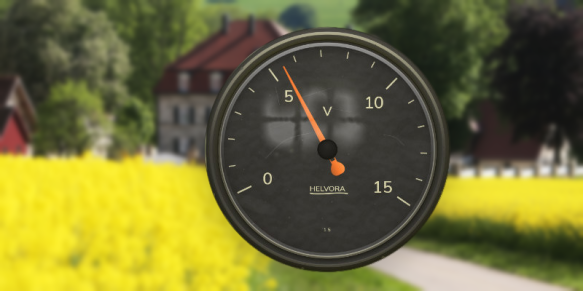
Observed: 5.5 V
